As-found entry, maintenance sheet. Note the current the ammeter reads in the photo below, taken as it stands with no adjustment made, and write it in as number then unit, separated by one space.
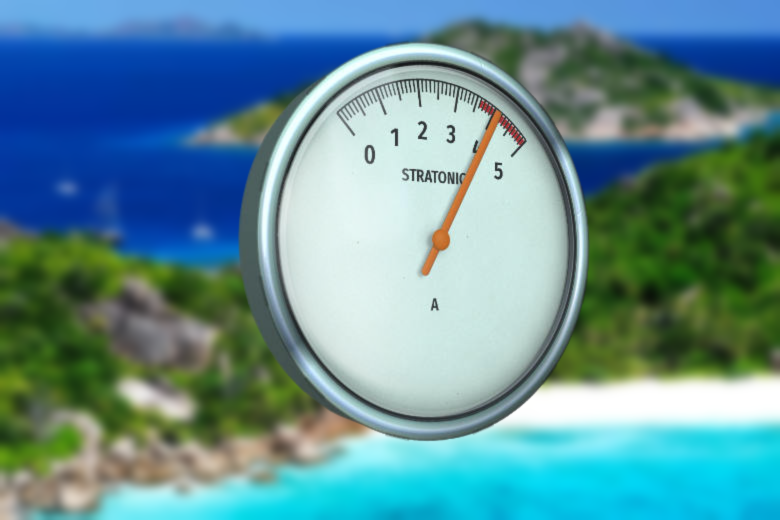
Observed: 4 A
